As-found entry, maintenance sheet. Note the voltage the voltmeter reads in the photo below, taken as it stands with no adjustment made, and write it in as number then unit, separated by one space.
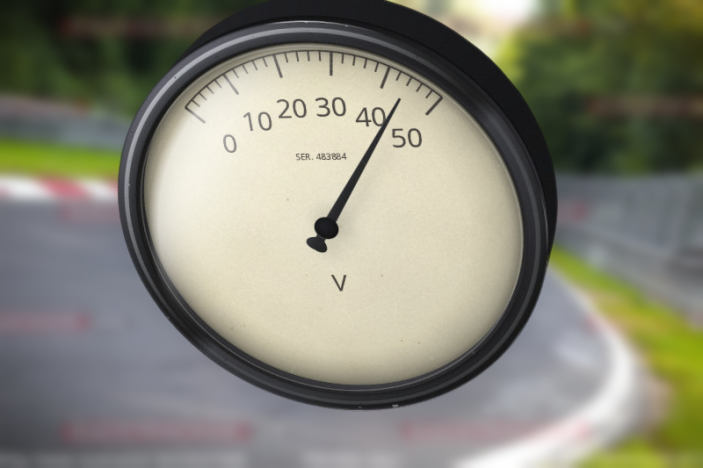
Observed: 44 V
